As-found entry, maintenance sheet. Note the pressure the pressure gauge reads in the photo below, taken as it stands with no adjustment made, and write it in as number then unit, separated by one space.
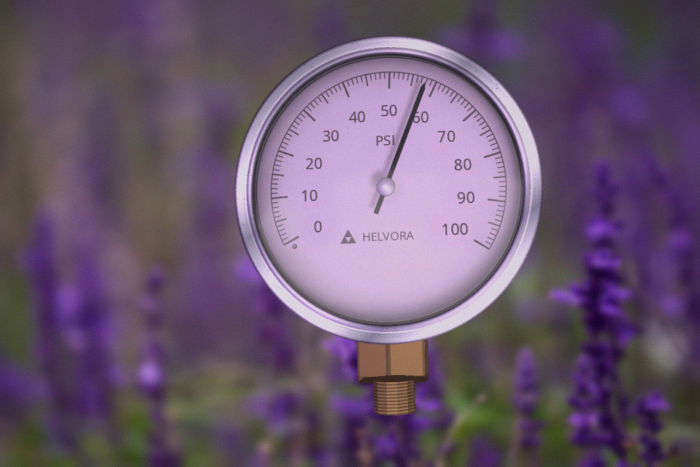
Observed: 58 psi
